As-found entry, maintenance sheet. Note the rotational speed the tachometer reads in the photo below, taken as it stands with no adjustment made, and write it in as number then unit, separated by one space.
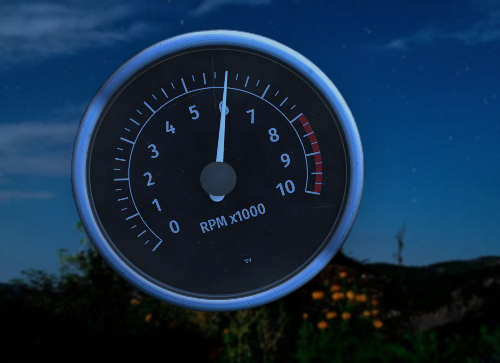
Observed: 6000 rpm
